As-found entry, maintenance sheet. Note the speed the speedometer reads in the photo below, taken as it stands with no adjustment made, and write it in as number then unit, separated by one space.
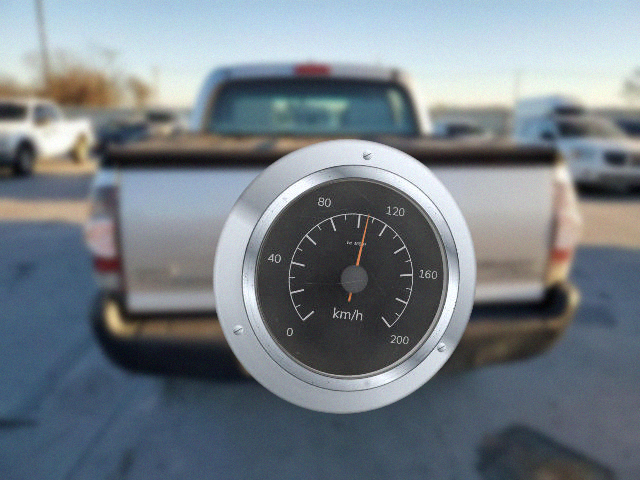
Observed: 105 km/h
